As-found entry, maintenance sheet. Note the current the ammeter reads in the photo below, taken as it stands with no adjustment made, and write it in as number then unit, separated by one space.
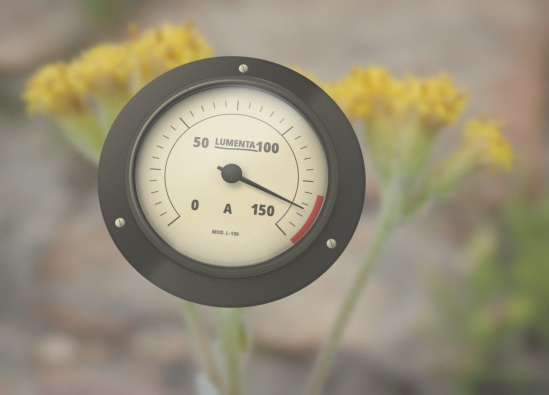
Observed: 137.5 A
